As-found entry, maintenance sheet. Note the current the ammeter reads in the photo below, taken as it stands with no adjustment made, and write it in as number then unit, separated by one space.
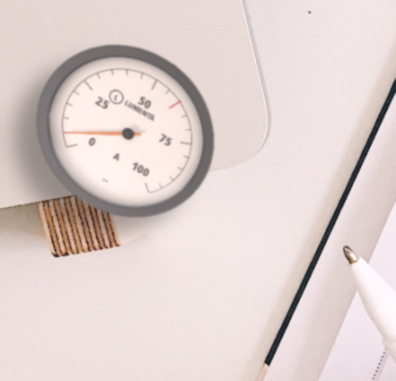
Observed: 5 A
